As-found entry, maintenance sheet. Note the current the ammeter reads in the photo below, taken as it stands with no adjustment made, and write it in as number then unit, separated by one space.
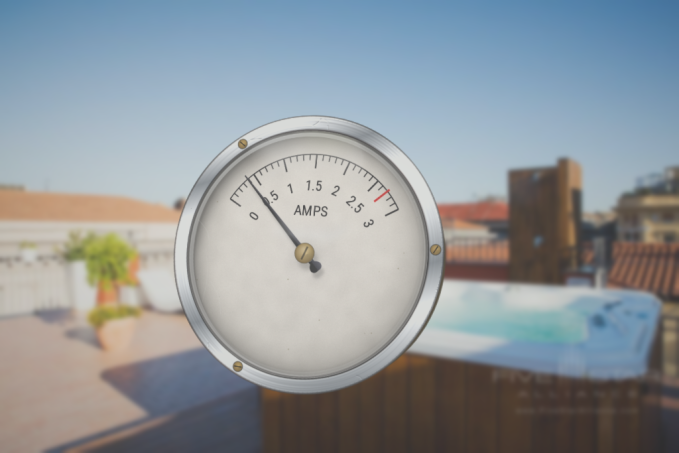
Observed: 0.4 A
